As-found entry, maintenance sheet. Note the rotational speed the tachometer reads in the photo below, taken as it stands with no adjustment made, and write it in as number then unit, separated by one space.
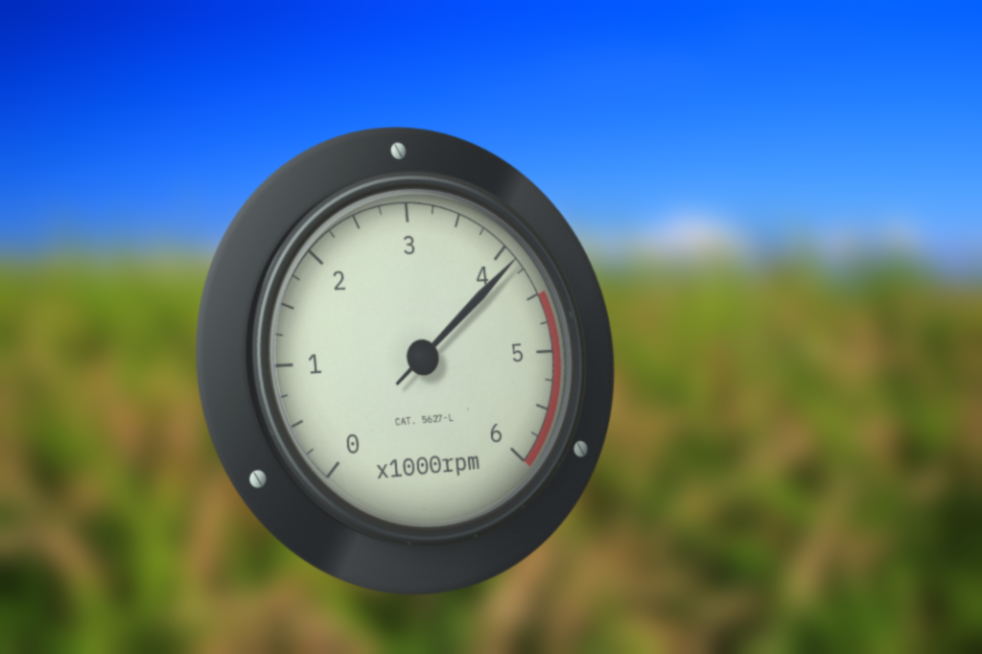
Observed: 4125 rpm
